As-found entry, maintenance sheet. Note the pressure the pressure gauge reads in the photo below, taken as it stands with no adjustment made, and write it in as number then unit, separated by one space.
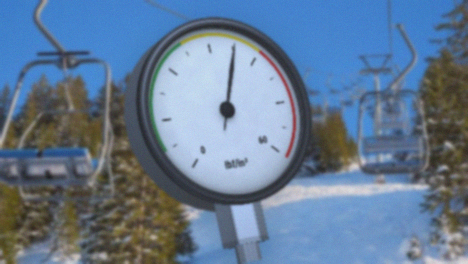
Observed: 35 psi
